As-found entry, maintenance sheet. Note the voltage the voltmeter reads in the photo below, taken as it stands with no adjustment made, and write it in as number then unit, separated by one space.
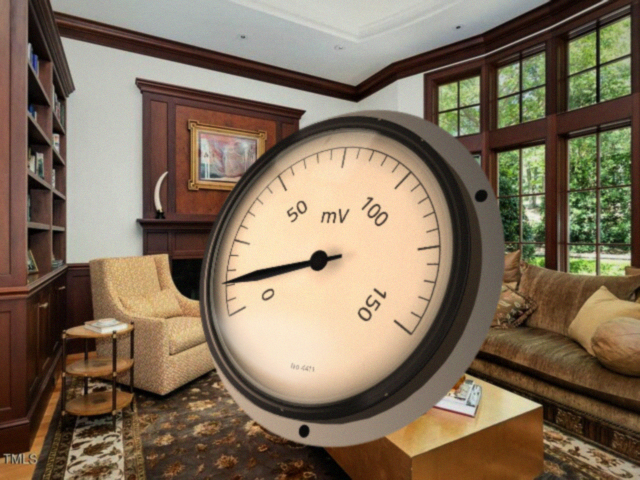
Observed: 10 mV
